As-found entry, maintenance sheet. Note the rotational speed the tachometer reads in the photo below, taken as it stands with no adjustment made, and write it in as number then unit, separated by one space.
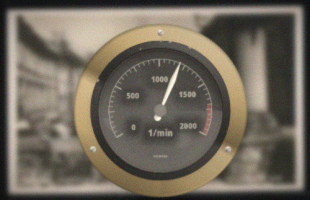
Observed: 1200 rpm
